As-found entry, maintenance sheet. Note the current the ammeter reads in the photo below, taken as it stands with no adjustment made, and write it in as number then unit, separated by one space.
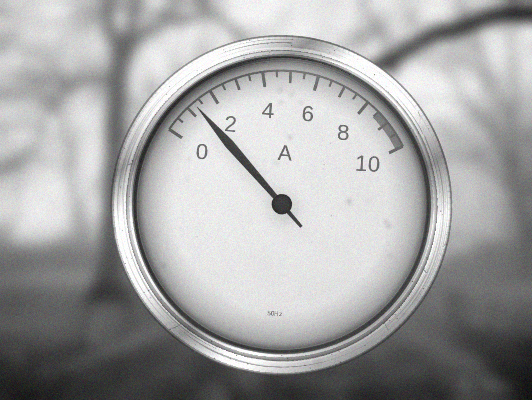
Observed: 1.25 A
